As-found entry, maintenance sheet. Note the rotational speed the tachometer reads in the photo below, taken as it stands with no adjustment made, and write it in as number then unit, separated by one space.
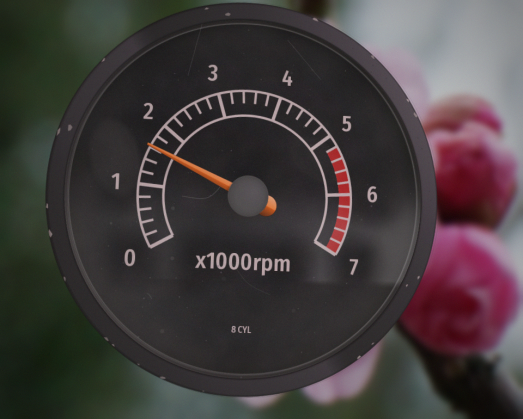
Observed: 1600 rpm
